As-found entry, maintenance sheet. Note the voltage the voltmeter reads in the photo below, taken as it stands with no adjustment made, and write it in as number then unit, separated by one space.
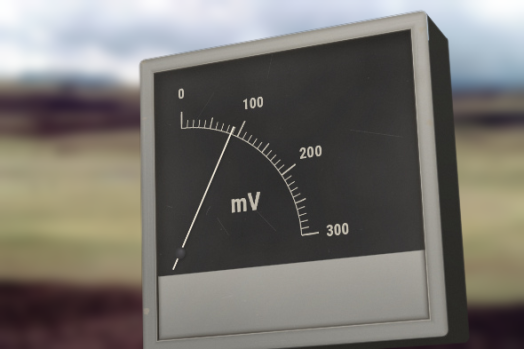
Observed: 90 mV
